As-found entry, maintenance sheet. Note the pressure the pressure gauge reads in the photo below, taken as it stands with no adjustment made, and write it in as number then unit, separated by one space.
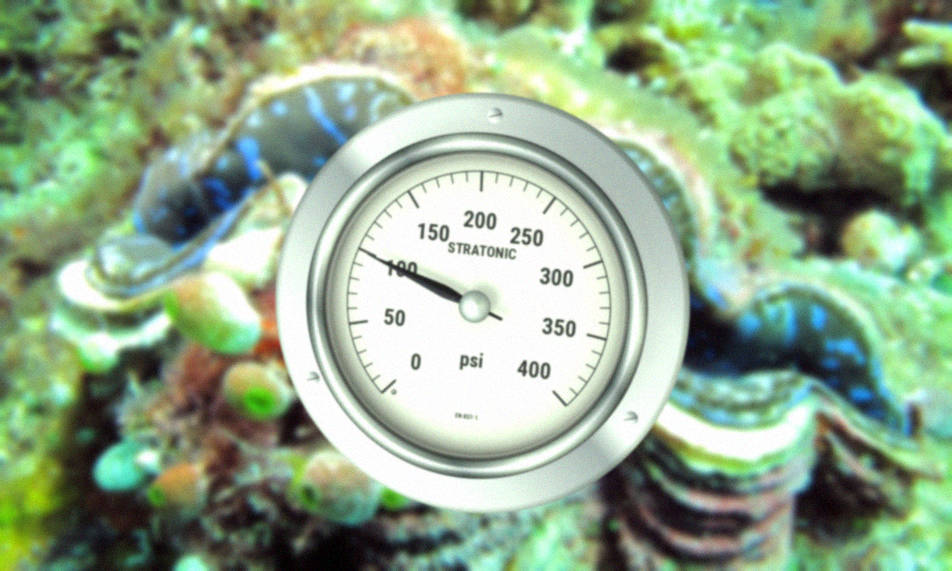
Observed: 100 psi
